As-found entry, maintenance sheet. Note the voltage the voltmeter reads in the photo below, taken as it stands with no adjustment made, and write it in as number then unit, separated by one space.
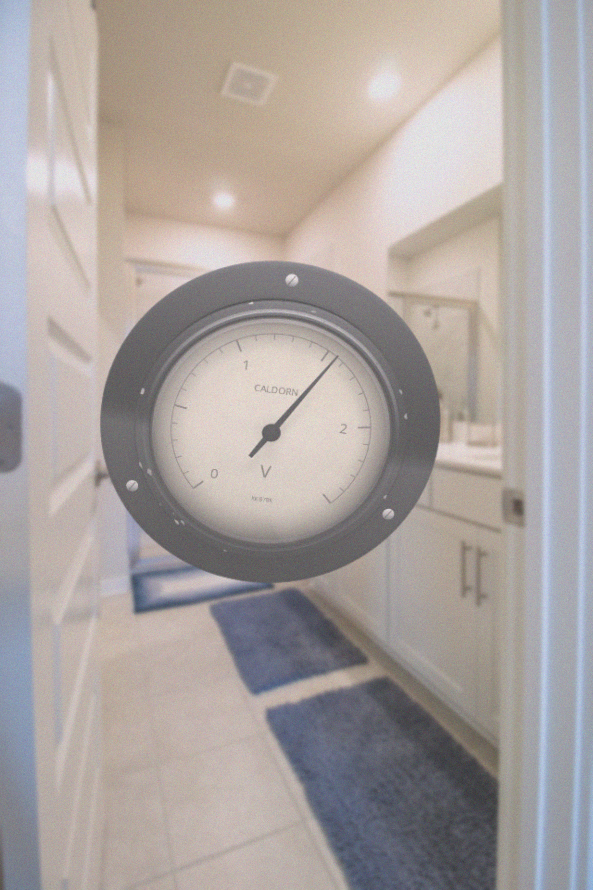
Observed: 1.55 V
